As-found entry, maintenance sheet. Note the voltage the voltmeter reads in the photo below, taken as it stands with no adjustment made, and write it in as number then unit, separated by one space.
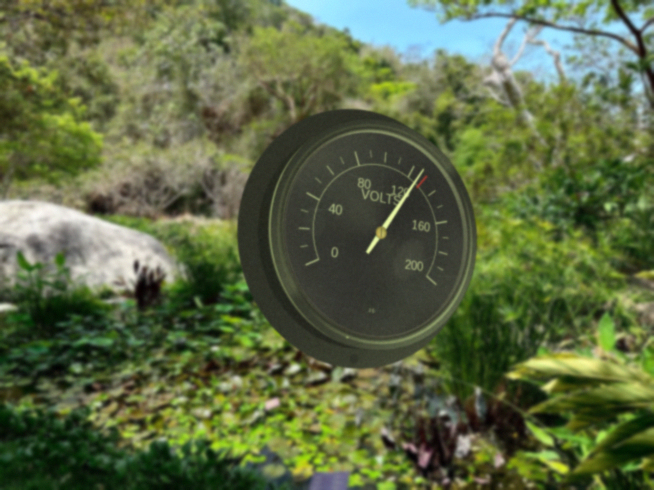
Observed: 125 V
